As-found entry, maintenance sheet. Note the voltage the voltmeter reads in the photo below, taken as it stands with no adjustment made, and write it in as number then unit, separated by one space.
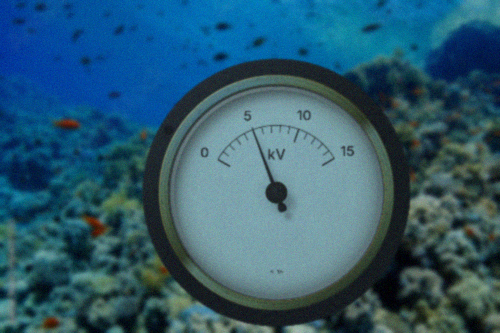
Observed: 5 kV
